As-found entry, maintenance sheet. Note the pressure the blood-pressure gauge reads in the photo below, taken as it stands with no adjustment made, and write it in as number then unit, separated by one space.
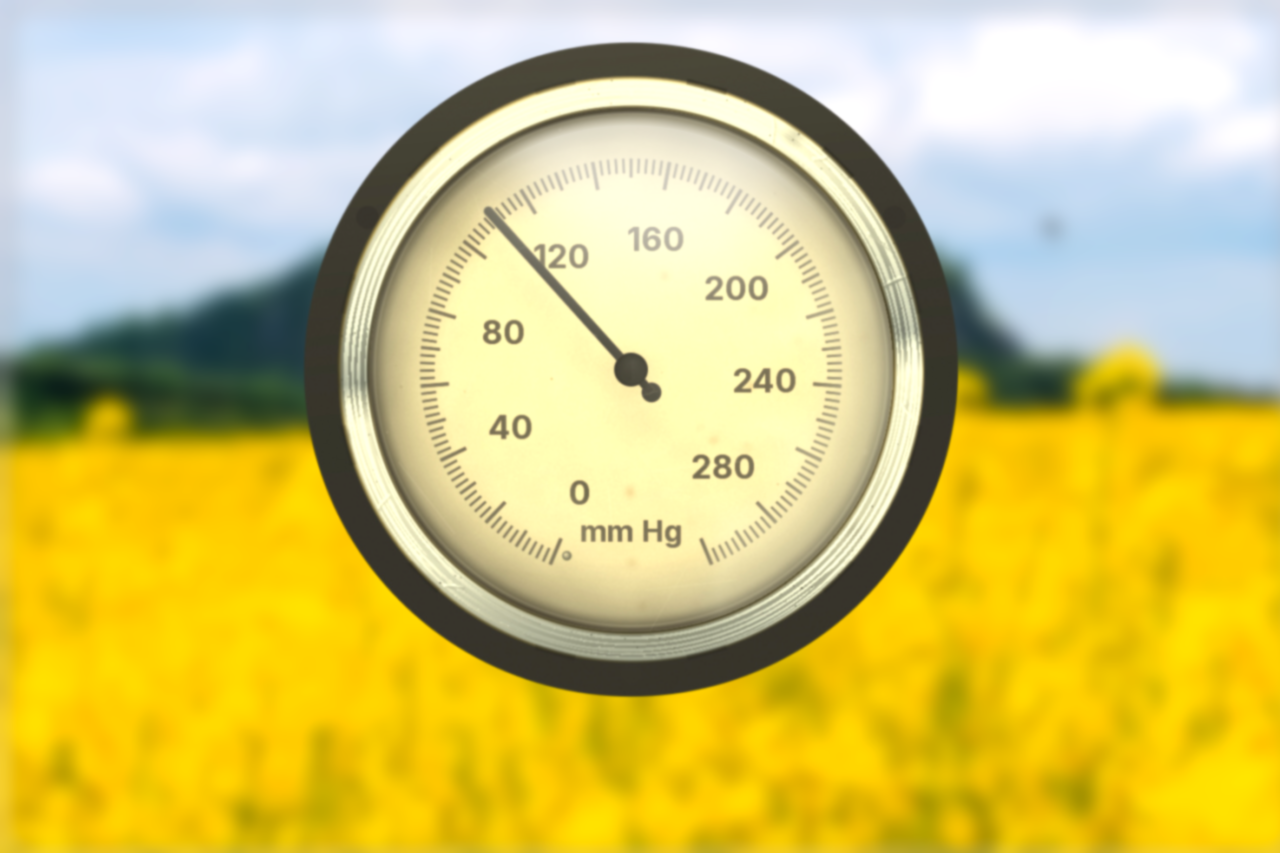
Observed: 110 mmHg
